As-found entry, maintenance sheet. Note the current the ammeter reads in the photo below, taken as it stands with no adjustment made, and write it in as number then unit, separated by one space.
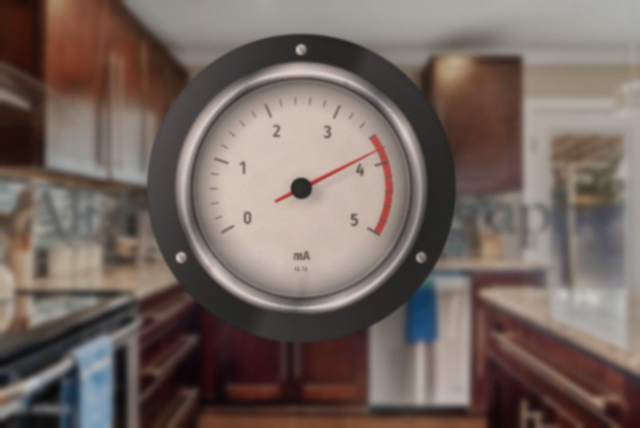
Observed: 3.8 mA
